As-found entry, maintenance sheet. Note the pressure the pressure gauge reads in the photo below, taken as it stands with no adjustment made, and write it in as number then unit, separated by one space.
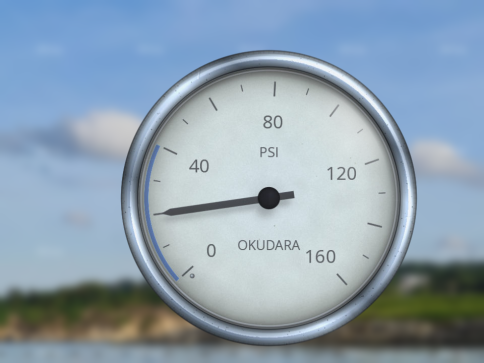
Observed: 20 psi
